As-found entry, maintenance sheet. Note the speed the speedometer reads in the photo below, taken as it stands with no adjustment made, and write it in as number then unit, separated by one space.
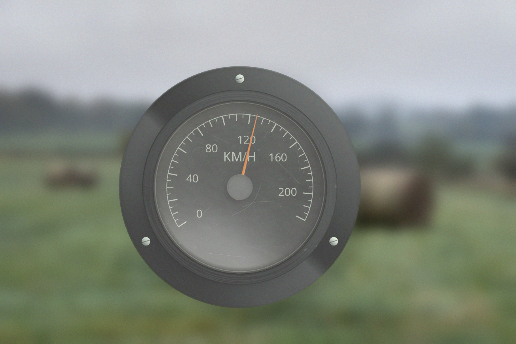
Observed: 125 km/h
